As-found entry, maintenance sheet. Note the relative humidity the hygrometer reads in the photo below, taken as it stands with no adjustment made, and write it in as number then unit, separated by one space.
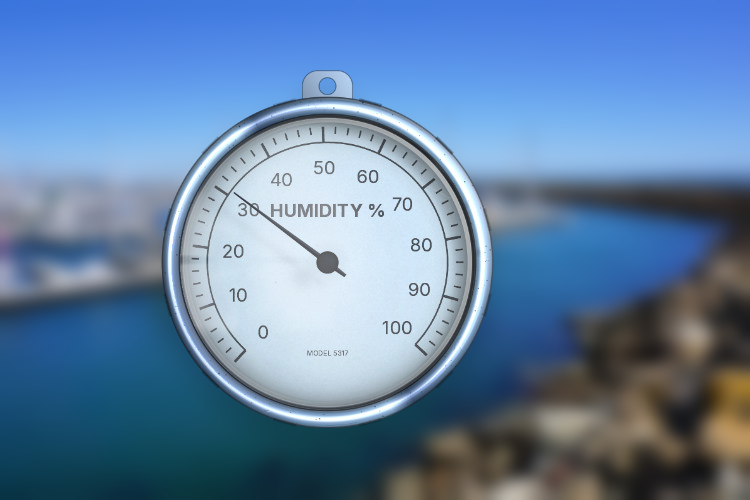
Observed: 31 %
